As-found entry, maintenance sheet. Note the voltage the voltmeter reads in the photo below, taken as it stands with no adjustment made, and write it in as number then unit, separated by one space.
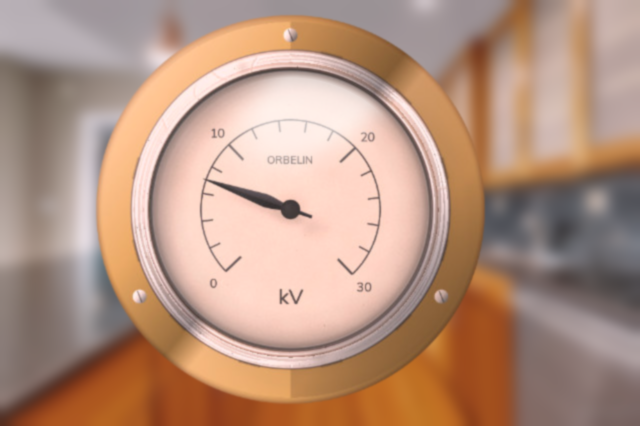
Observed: 7 kV
